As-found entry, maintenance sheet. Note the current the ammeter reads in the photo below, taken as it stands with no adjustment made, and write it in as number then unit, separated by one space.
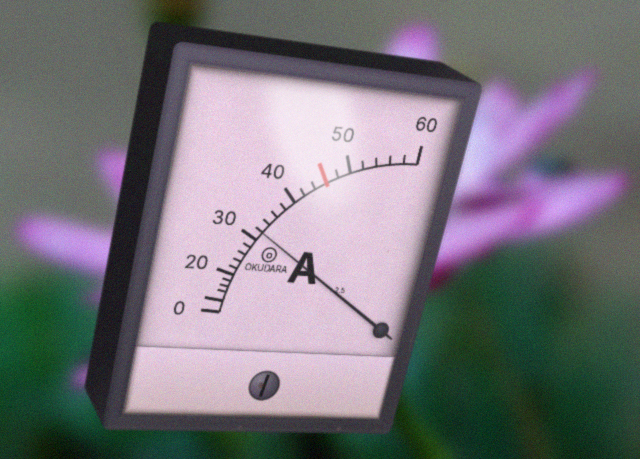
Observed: 32 A
